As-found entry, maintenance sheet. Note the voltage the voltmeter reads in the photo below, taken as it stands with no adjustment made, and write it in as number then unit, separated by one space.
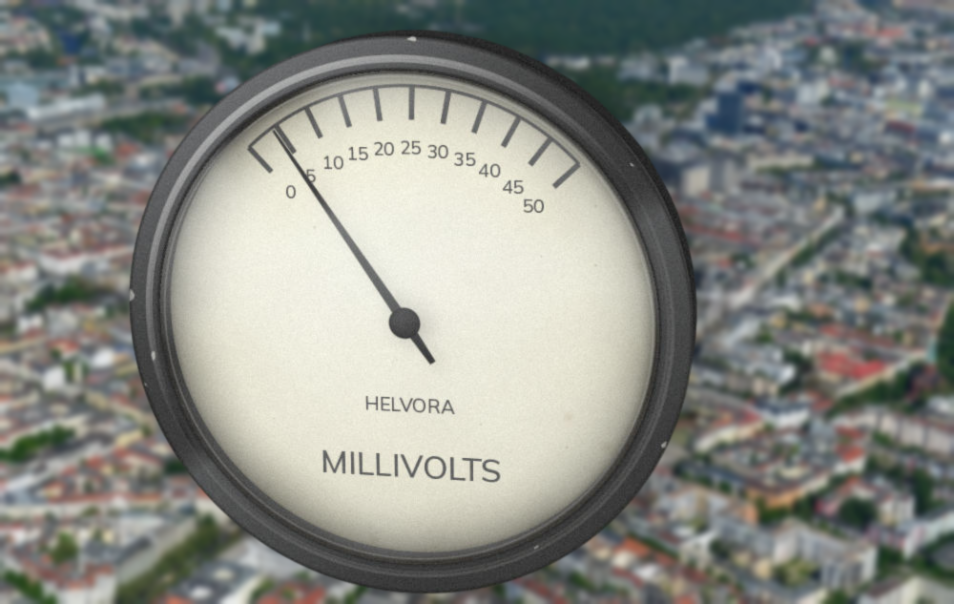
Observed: 5 mV
